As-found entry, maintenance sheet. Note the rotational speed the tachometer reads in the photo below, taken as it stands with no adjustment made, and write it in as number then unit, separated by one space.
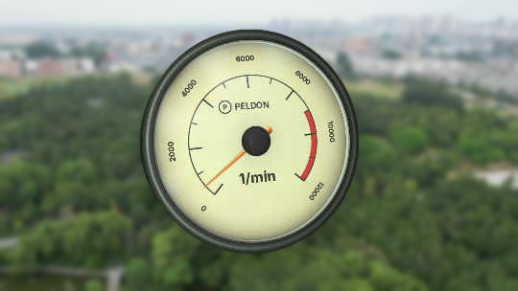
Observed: 500 rpm
